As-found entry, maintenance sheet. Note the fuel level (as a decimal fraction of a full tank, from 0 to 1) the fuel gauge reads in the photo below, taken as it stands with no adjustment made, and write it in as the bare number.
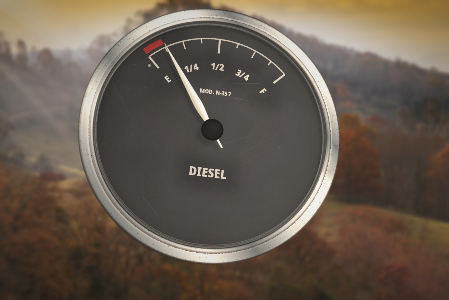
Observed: 0.125
